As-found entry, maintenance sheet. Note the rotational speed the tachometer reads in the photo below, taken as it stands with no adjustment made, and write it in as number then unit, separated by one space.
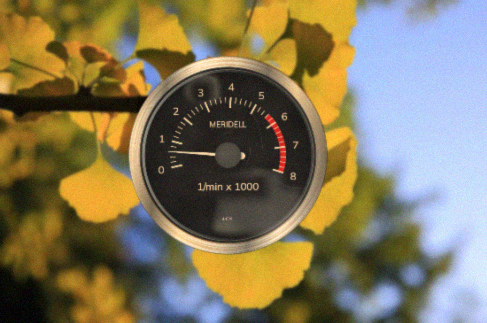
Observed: 600 rpm
